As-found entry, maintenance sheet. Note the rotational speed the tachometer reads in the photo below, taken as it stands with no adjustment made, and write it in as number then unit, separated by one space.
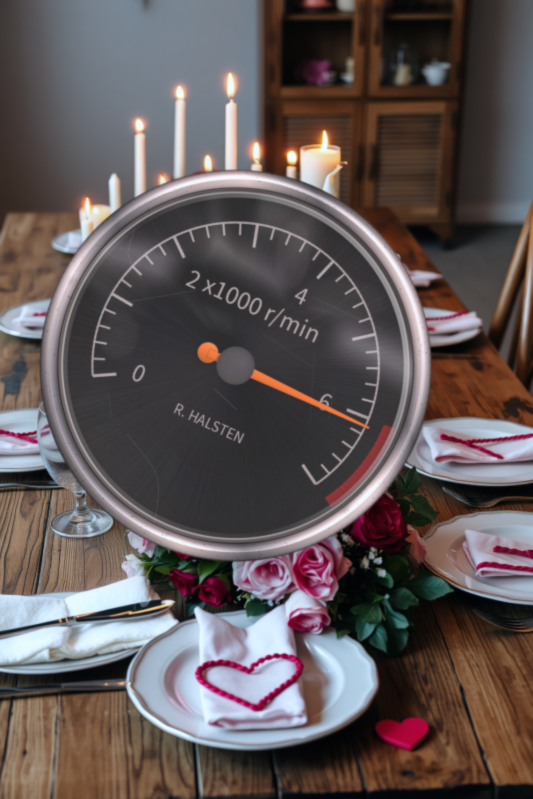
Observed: 6100 rpm
